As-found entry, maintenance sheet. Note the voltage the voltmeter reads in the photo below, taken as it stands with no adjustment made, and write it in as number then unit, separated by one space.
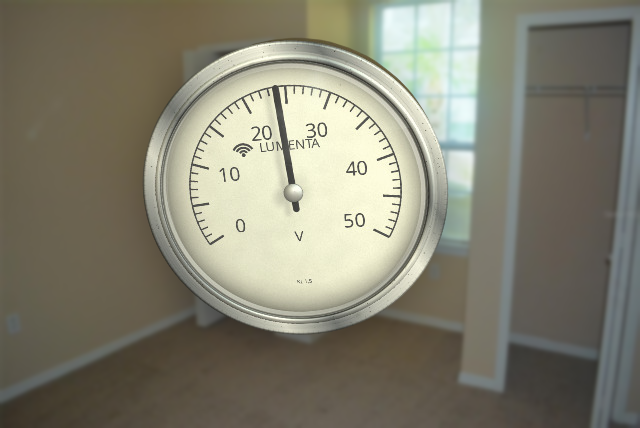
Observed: 24 V
